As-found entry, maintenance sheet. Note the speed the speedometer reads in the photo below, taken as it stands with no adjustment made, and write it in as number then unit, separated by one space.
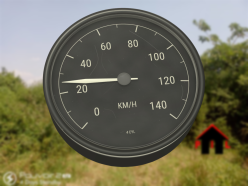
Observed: 25 km/h
